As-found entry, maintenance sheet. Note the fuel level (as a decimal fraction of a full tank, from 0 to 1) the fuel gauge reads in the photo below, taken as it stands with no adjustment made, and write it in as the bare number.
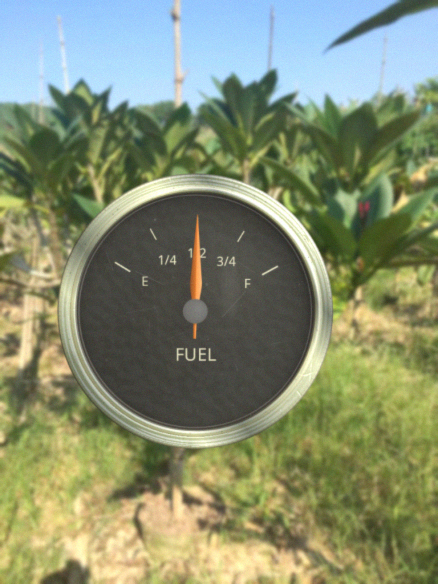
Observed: 0.5
